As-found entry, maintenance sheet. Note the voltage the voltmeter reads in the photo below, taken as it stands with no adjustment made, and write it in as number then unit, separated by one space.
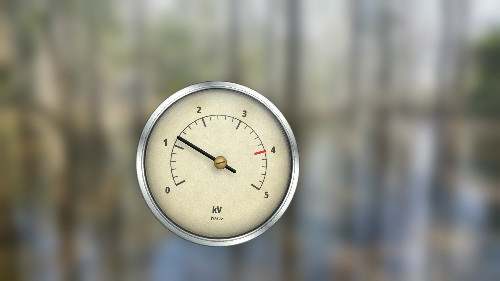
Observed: 1.2 kV
